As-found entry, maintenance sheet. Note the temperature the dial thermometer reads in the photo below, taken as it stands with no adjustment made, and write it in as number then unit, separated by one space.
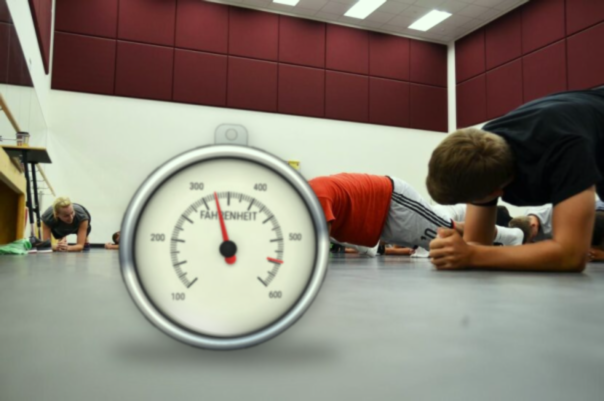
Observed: 325 °F
